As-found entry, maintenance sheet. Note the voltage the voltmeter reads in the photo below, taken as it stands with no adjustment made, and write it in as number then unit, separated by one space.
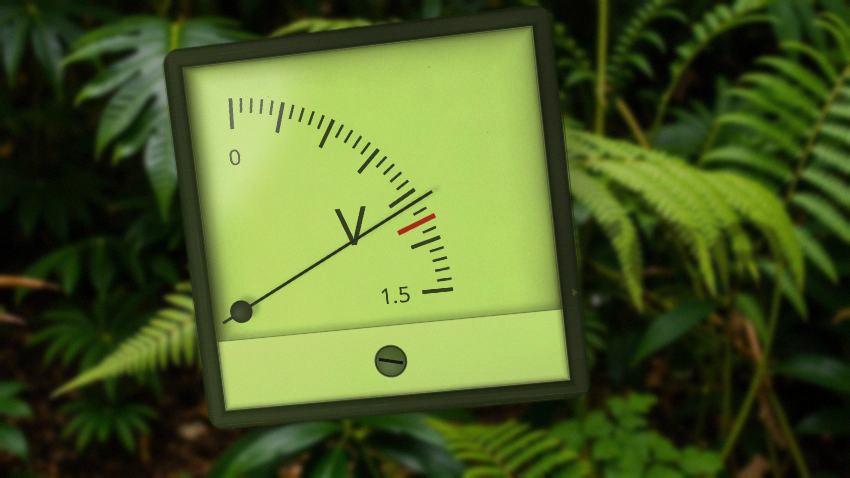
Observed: 1.05 V
